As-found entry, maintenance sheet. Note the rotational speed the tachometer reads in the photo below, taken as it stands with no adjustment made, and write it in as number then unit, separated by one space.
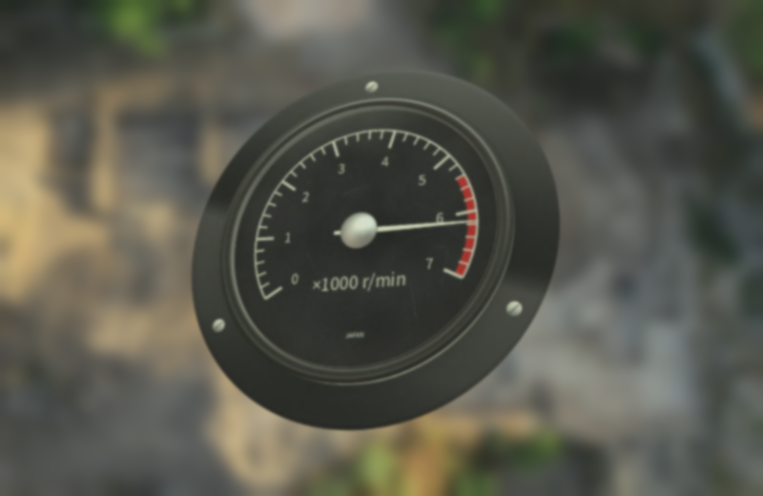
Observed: 6200 rpm
